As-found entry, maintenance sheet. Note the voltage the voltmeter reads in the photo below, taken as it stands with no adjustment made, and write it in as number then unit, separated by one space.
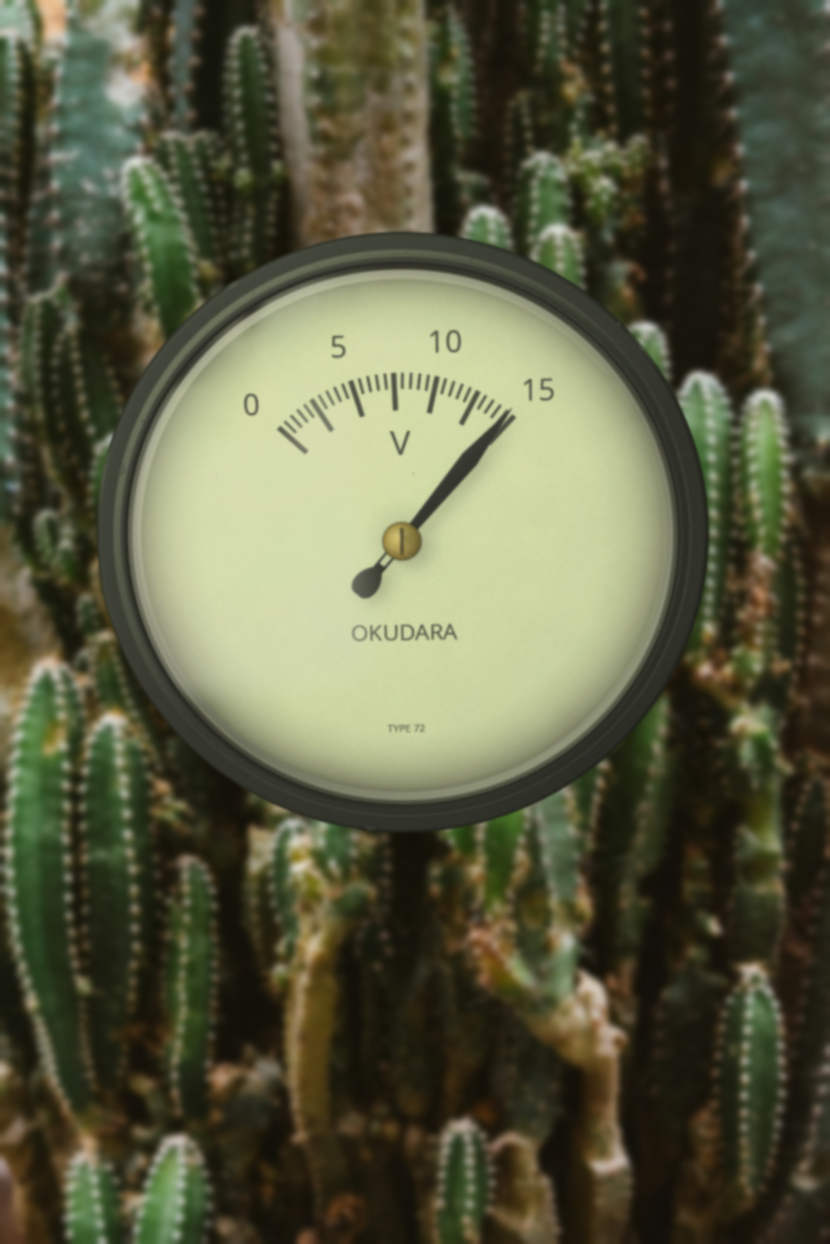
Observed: 14.5 V
